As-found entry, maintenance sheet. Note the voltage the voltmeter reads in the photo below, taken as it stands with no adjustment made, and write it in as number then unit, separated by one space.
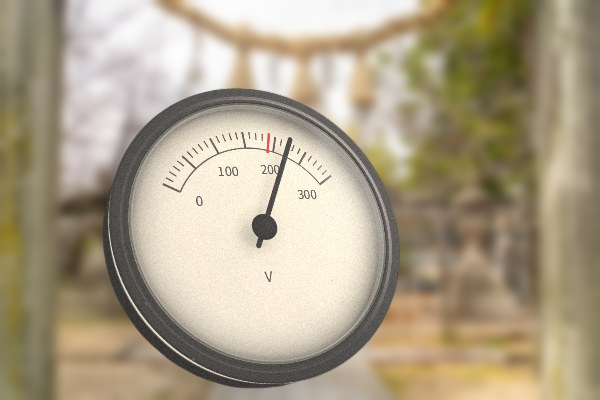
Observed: 220 V
